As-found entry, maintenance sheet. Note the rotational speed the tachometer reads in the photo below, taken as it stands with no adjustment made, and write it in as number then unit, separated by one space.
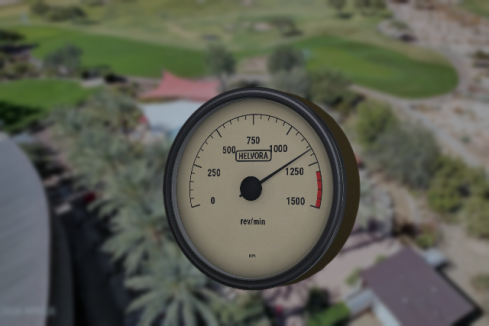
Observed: 1175 rpm
